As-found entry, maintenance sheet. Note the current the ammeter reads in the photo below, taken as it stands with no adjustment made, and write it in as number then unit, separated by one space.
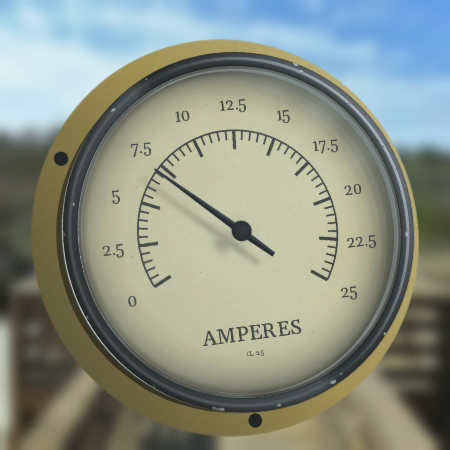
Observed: 7 A
